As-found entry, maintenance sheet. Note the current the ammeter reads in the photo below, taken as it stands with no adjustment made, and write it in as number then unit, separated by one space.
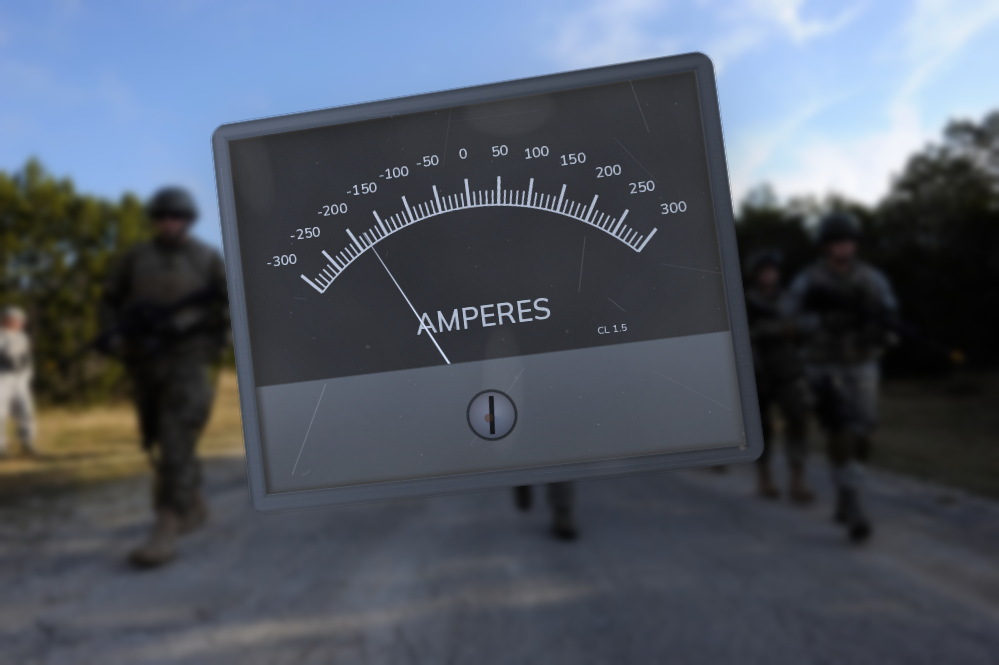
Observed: -180 A
